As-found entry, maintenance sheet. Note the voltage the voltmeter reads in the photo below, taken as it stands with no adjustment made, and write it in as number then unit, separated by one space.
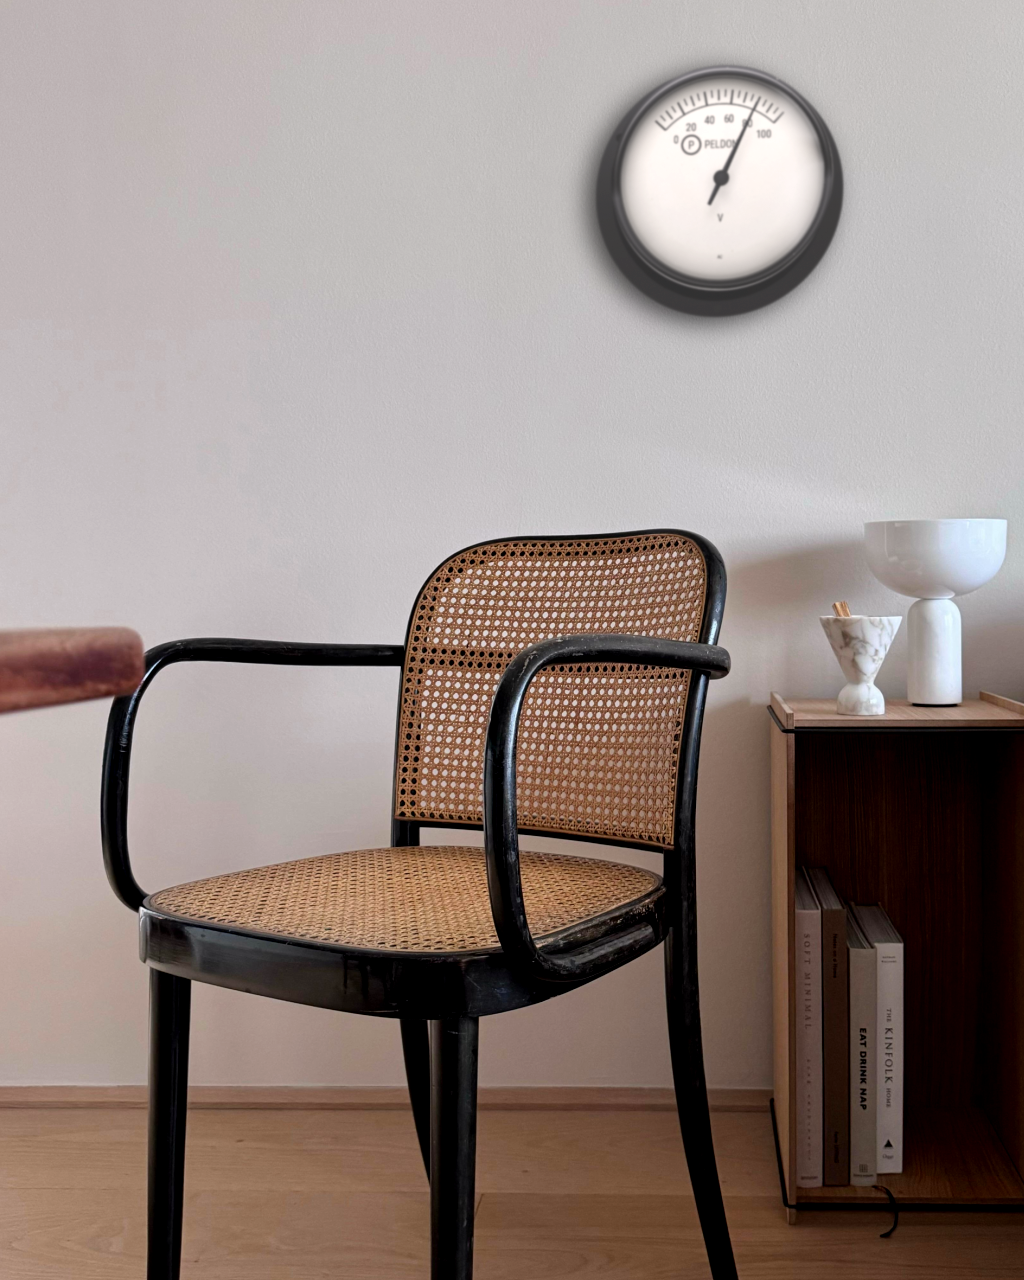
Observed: 80 V
